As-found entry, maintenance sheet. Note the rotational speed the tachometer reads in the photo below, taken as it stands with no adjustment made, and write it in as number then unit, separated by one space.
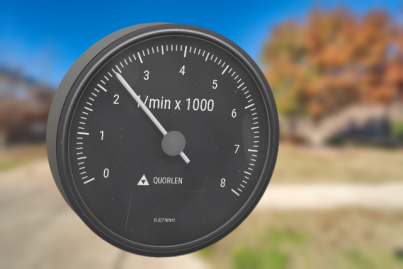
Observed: 2400 rpm
